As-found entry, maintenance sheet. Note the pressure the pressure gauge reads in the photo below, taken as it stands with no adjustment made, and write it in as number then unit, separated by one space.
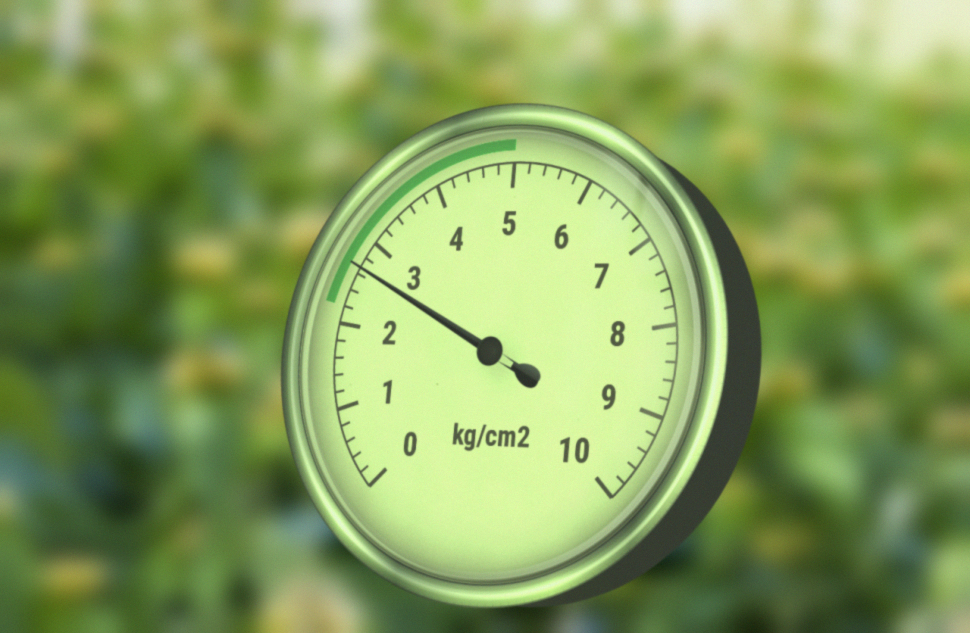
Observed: 2.7 kg/cm²
